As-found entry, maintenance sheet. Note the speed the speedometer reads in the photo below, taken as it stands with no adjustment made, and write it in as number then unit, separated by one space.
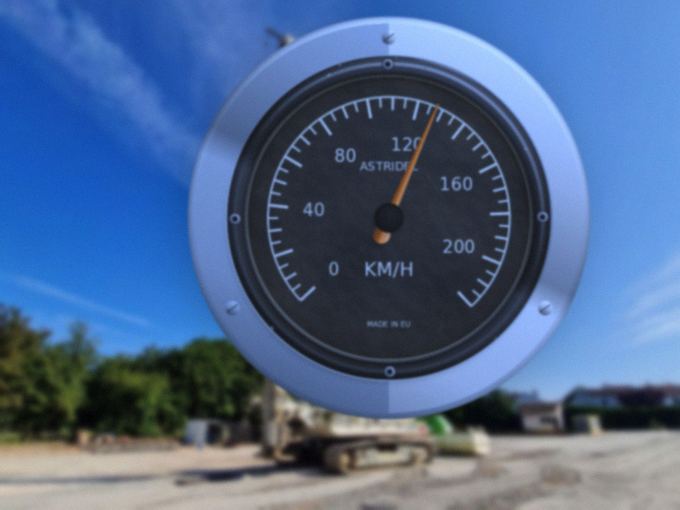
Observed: 127.5 km/h
